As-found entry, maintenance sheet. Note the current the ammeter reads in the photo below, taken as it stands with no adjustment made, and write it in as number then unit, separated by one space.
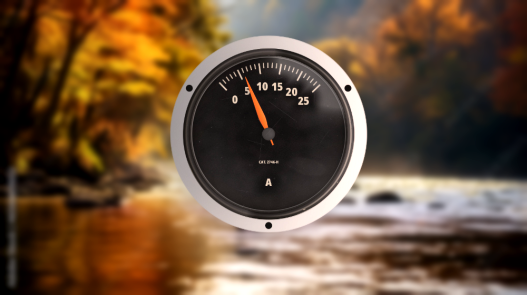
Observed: 6 A
